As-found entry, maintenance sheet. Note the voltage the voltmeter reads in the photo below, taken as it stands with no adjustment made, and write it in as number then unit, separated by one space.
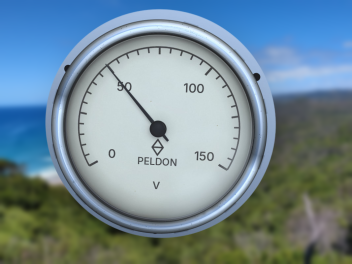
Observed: 50 V
